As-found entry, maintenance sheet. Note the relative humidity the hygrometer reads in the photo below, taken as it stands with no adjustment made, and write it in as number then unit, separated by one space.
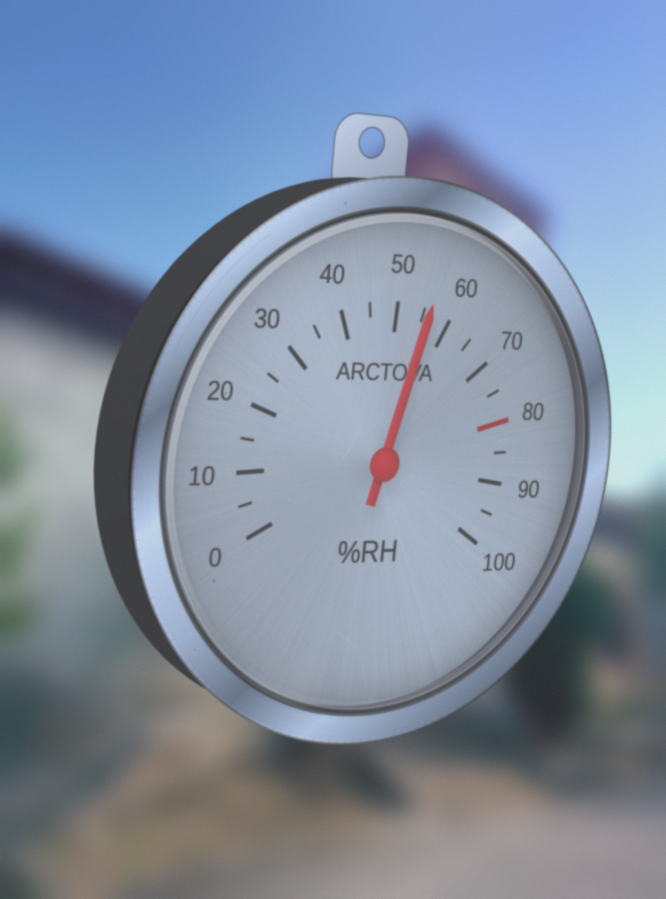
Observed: 55 %
